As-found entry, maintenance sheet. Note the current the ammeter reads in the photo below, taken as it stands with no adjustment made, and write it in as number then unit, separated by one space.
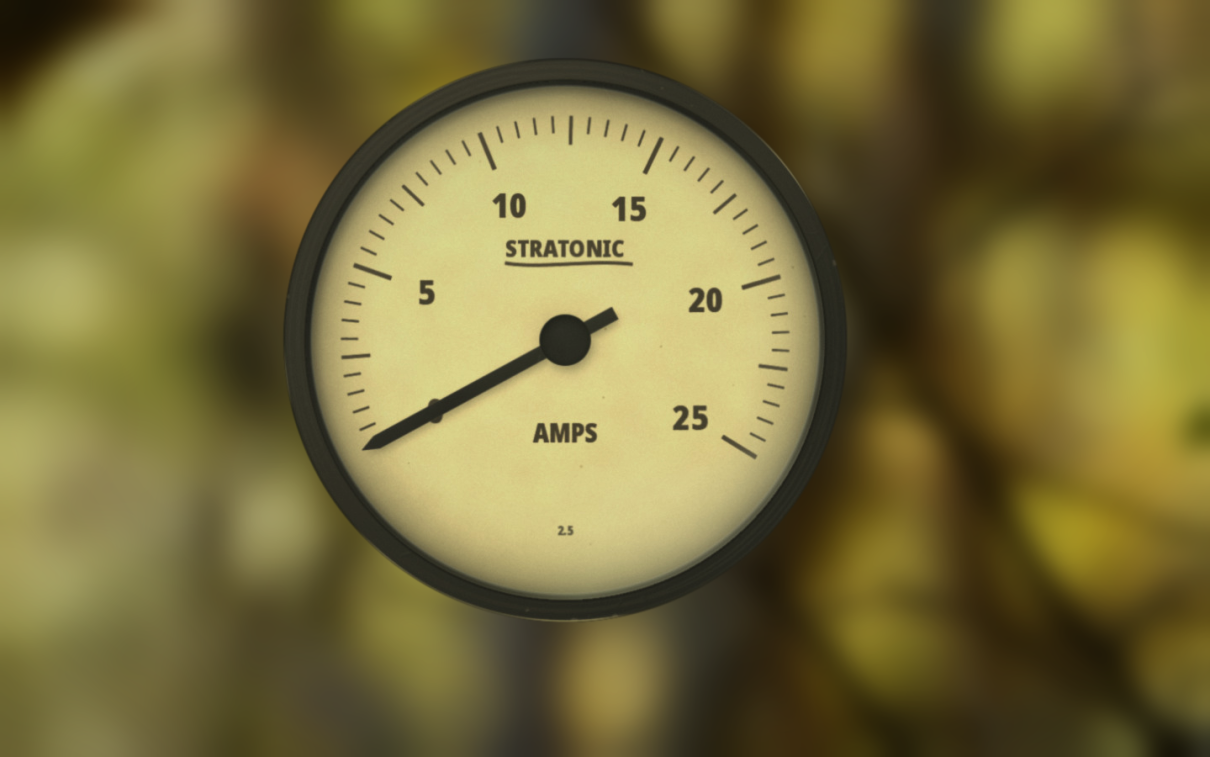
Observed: 0 A
